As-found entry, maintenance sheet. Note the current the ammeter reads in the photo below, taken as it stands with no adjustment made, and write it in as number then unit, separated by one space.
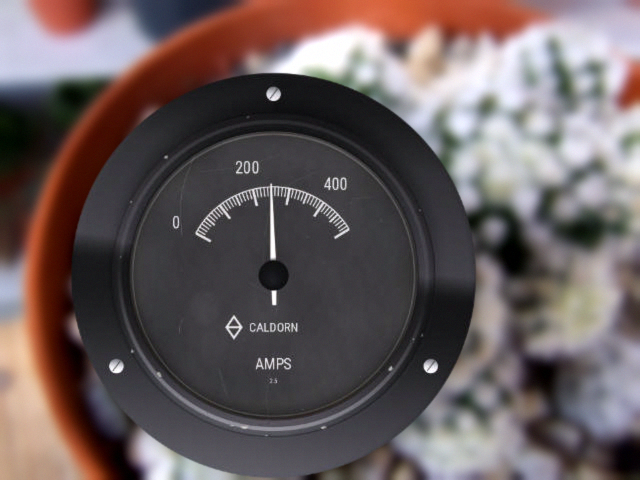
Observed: 250 A
